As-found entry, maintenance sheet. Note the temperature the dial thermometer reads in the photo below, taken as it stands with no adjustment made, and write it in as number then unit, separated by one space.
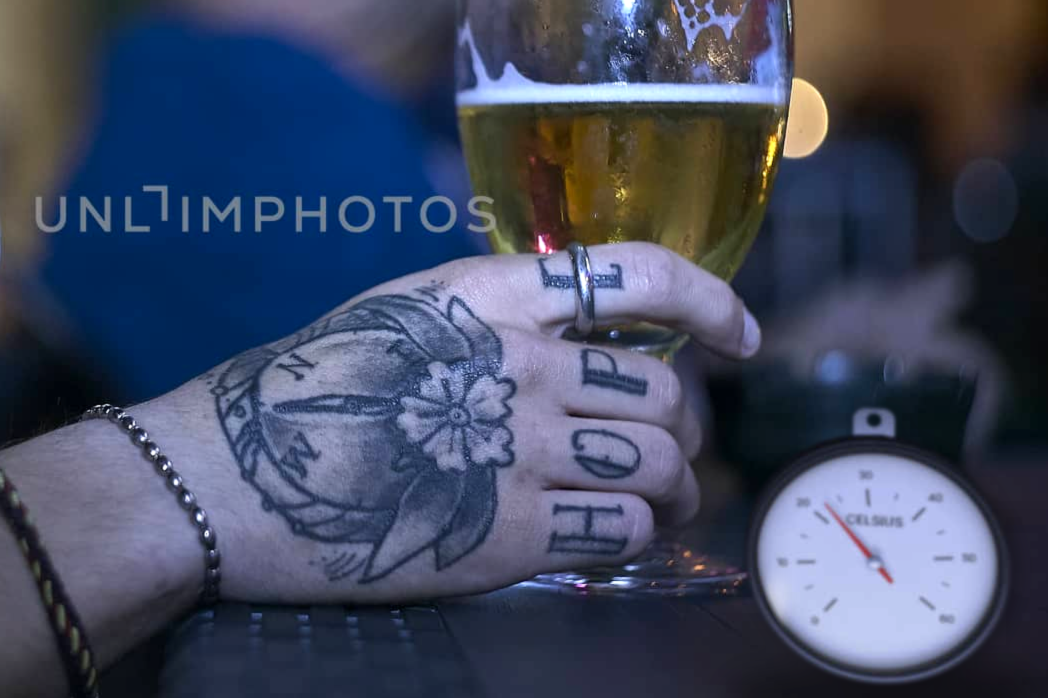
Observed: 22.5 °C
